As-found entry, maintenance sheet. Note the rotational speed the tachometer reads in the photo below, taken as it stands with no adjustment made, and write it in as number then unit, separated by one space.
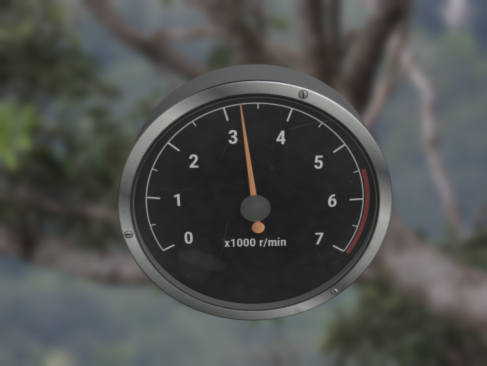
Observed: 3250 rpm
